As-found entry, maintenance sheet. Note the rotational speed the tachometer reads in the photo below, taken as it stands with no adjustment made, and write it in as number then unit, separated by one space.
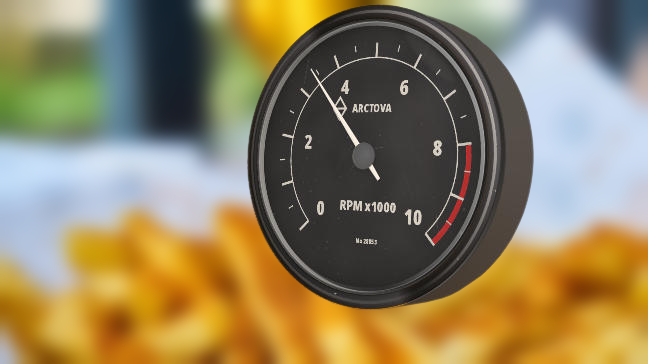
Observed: 3500 rpm
